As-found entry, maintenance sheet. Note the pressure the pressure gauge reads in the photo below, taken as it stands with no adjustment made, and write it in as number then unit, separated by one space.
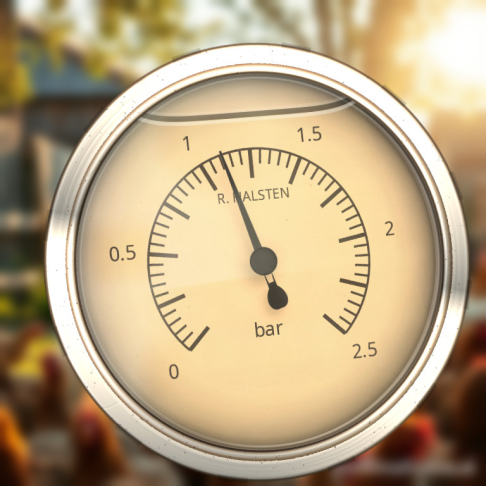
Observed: 1.1 bar
